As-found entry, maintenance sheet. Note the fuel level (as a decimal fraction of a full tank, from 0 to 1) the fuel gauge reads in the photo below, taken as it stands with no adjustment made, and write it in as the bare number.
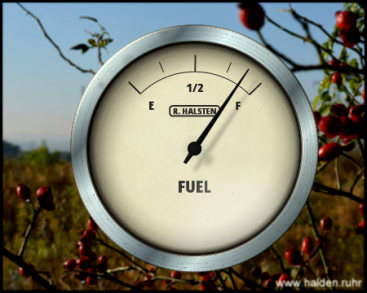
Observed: 0.875
